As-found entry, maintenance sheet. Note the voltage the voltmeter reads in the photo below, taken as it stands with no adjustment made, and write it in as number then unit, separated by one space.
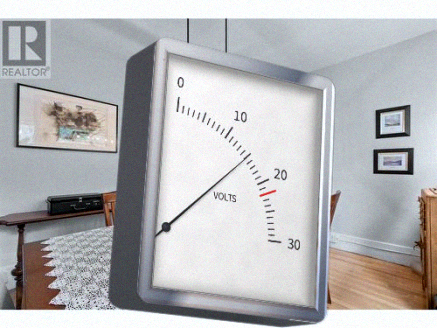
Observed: 15 V
